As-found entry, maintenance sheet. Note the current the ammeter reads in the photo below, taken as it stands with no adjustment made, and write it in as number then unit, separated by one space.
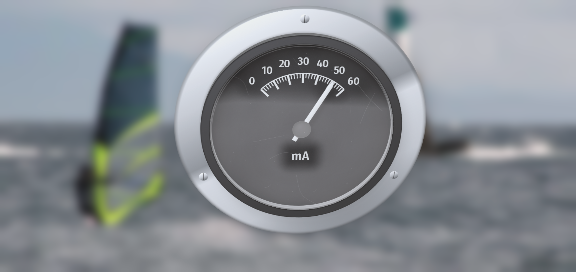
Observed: 50 mA
